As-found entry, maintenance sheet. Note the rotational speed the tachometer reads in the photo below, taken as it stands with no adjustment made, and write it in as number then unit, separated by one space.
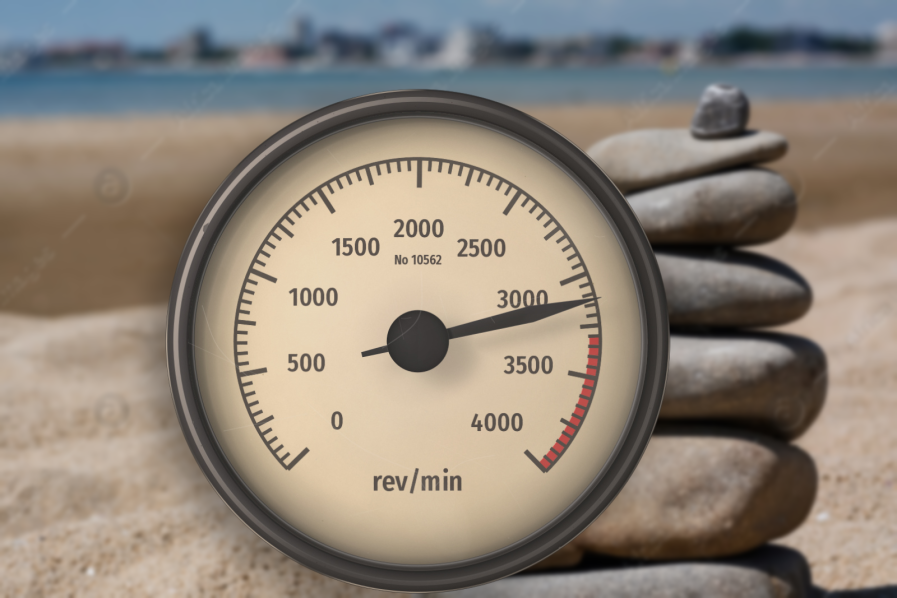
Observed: 3125 rpm
